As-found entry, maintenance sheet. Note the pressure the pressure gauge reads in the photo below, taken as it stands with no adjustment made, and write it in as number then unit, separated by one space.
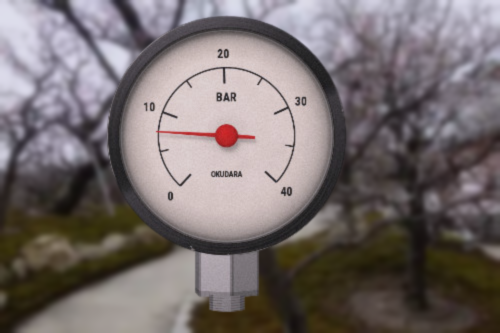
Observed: 7.5 bar
